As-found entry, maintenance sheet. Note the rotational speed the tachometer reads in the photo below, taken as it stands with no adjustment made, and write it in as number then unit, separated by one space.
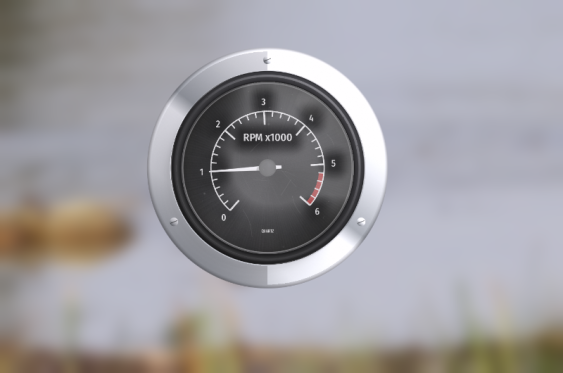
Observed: 1000 rpm
